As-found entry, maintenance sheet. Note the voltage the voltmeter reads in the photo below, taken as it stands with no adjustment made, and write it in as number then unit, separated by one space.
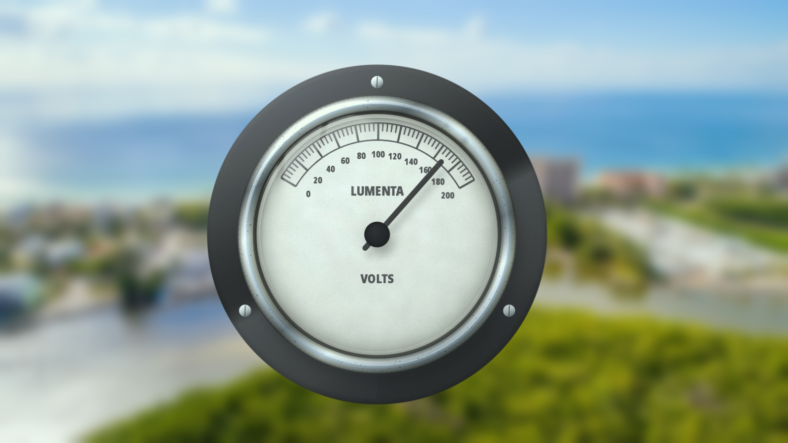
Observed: 168 V
